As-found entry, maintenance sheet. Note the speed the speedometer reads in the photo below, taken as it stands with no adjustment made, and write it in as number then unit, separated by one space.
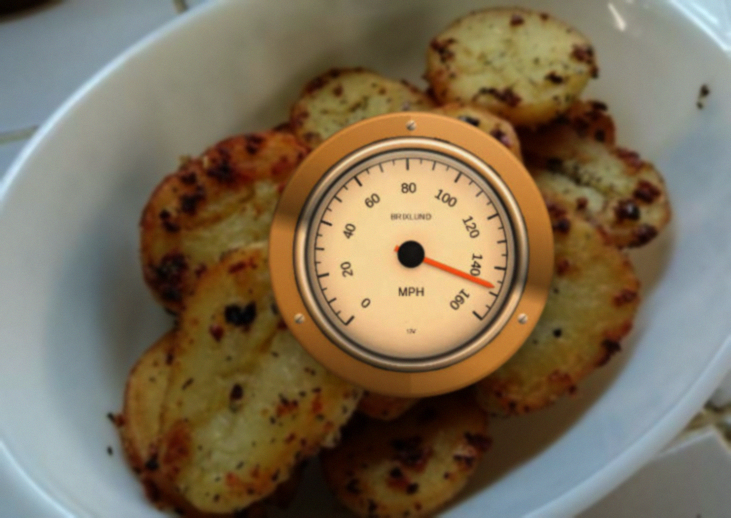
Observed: 147.5 mph
